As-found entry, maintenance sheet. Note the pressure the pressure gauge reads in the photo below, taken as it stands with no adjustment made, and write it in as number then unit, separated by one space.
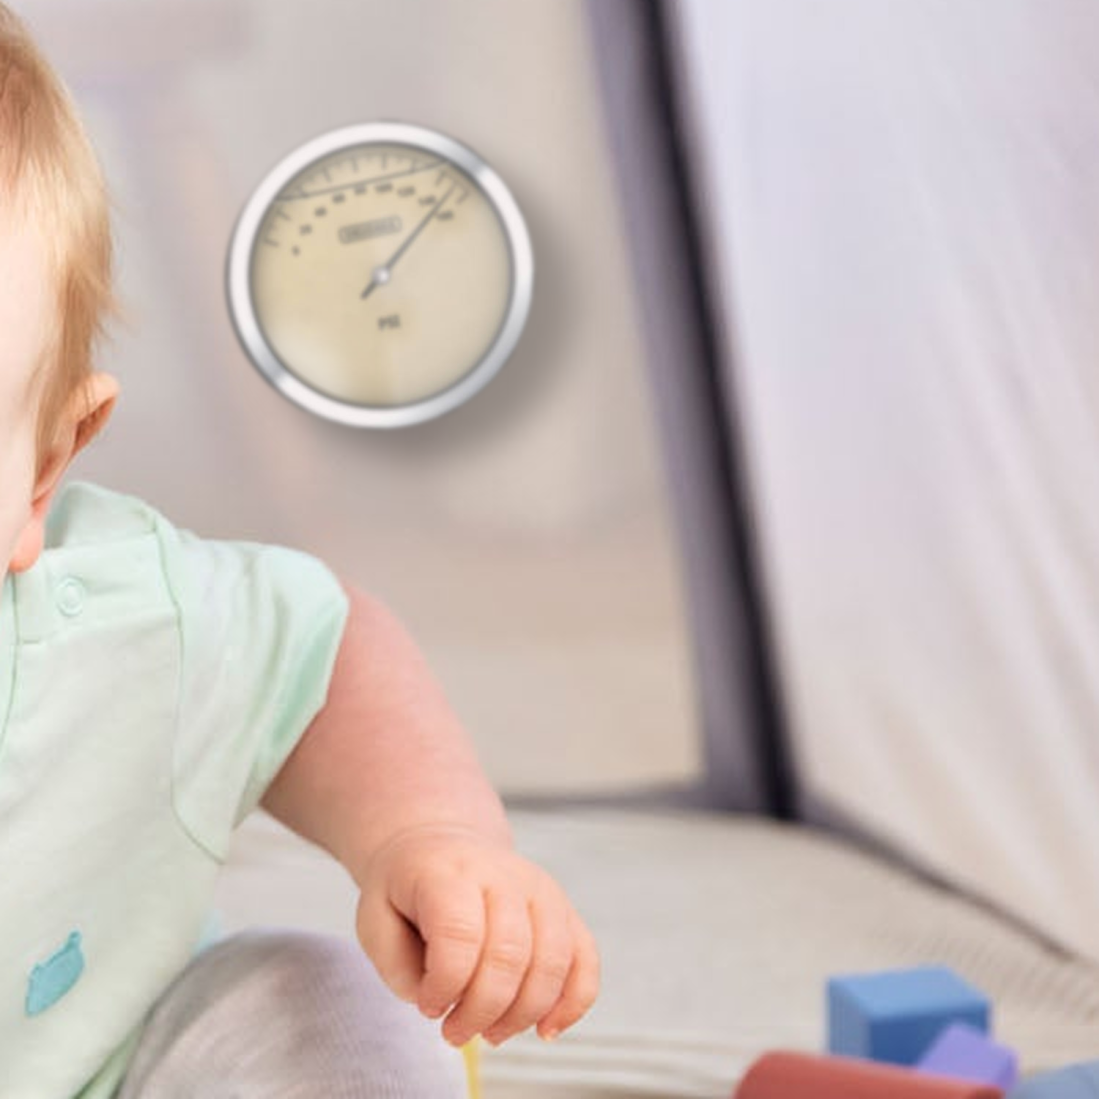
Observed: 150 psi
